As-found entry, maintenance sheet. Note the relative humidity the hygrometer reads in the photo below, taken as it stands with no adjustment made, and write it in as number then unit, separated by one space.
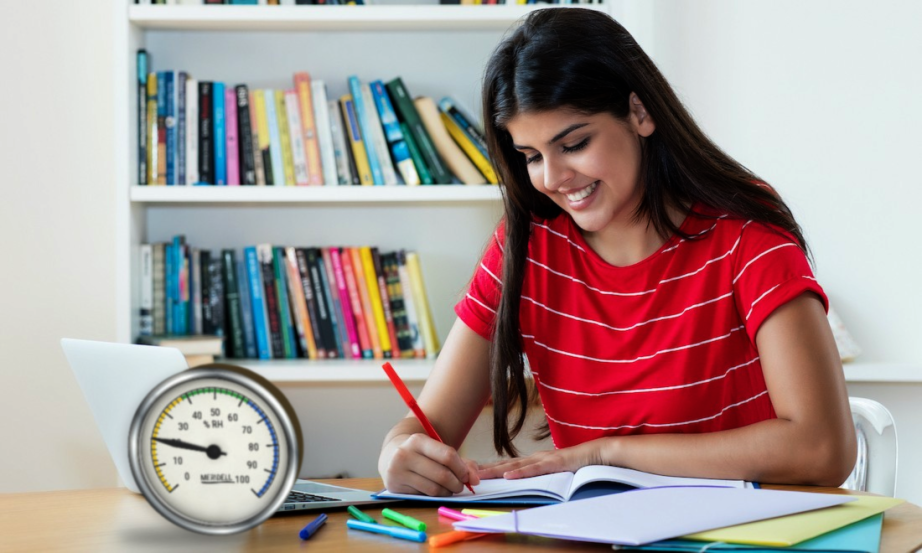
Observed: 20 %
